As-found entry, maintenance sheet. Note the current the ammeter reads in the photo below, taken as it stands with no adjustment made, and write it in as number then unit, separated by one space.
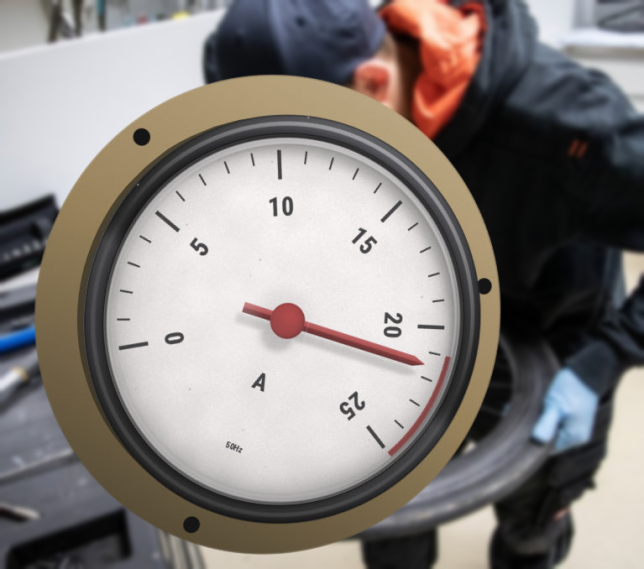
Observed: 21.5 A
